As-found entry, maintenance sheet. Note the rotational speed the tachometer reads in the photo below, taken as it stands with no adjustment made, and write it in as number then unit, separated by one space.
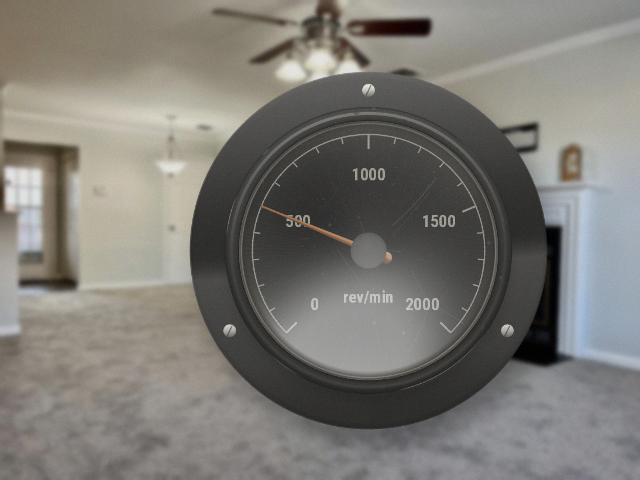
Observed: 500 rpm
